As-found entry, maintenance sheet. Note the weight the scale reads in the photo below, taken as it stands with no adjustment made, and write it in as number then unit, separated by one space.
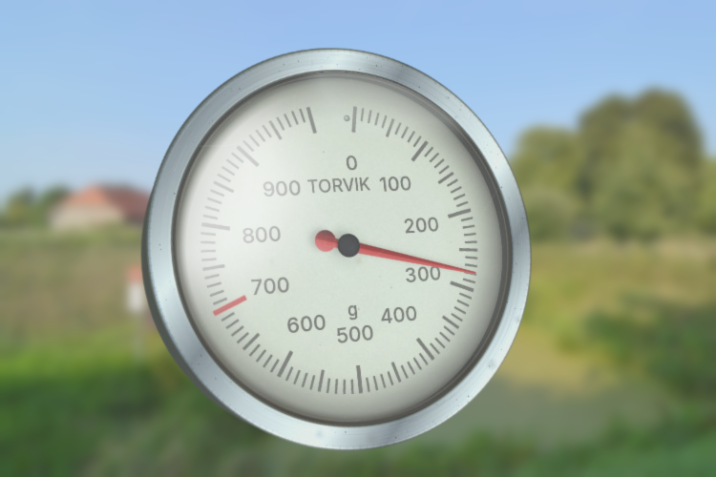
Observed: 280 g
